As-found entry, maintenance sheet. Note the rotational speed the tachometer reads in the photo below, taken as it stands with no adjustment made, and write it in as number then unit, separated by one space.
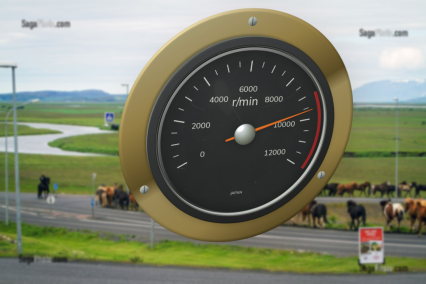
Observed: 9500 rpm
